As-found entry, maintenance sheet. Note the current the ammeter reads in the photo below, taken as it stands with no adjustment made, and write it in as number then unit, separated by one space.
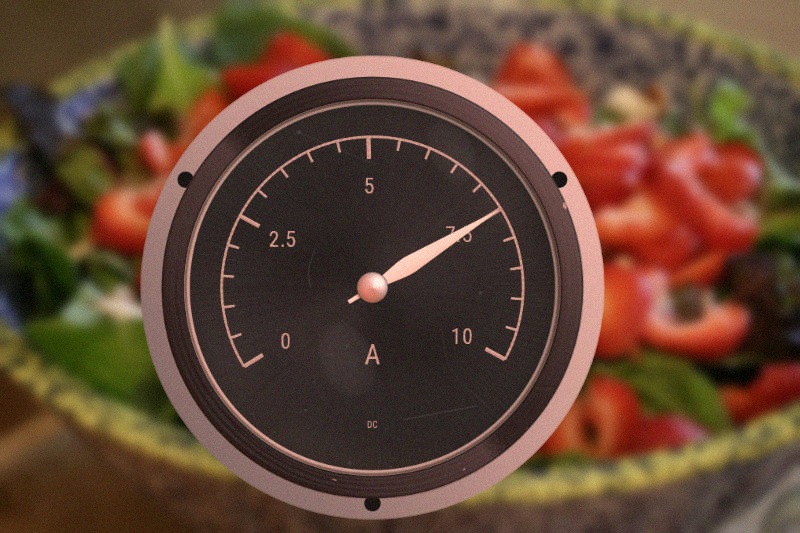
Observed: 7.5 A
